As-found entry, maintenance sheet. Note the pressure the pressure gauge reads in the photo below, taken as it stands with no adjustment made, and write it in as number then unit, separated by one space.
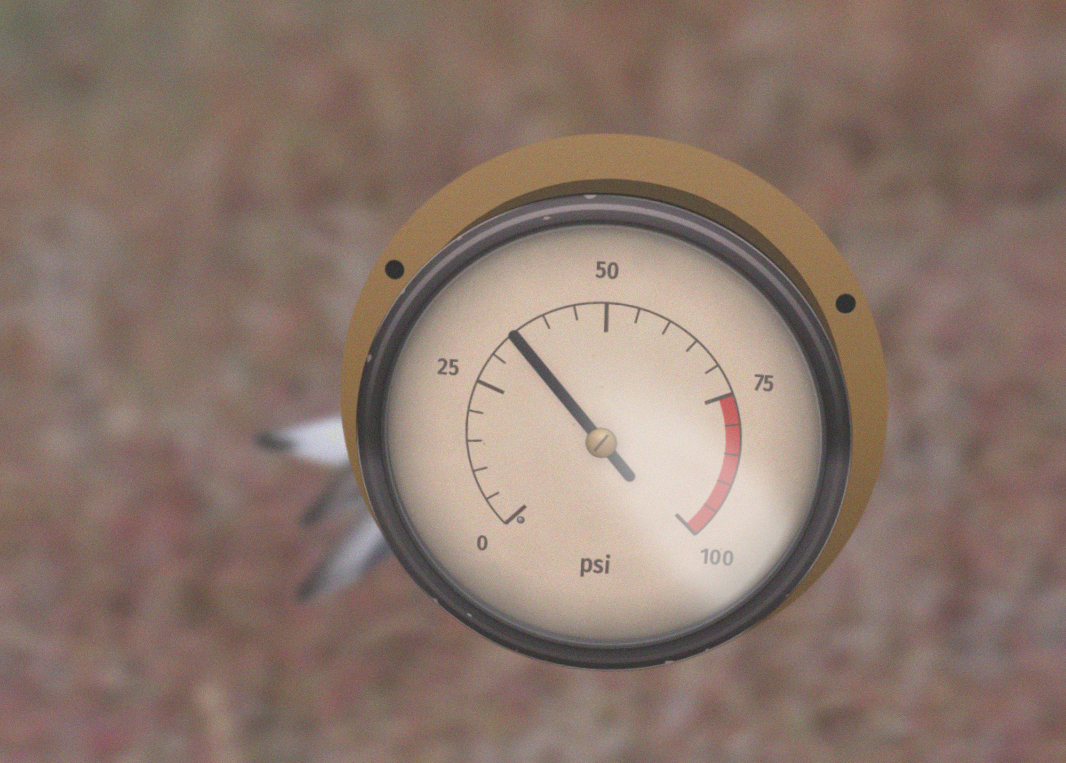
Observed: 35 psi
